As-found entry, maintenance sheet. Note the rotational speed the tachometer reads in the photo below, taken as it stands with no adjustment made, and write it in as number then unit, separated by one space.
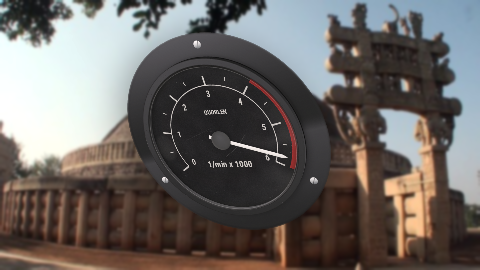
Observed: 5750 rpm
